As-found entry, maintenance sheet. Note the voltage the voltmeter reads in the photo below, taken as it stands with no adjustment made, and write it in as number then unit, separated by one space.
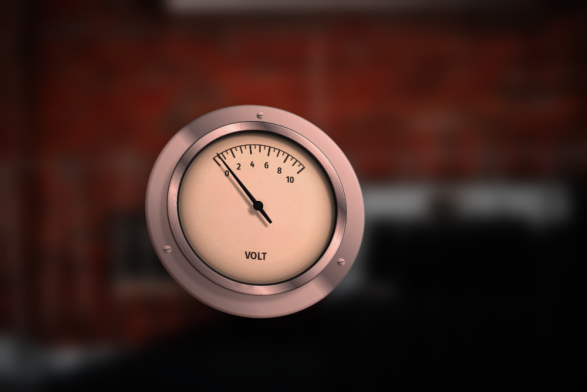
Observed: 0.5 V
